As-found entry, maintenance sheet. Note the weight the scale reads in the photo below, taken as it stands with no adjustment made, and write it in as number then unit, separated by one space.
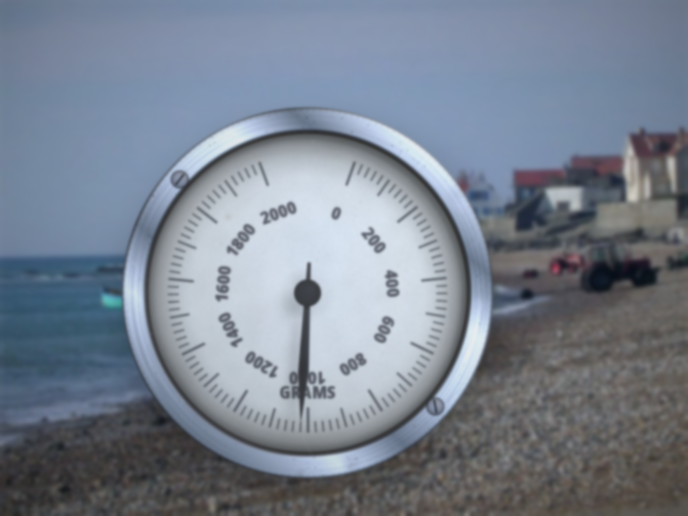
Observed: 1020 g
